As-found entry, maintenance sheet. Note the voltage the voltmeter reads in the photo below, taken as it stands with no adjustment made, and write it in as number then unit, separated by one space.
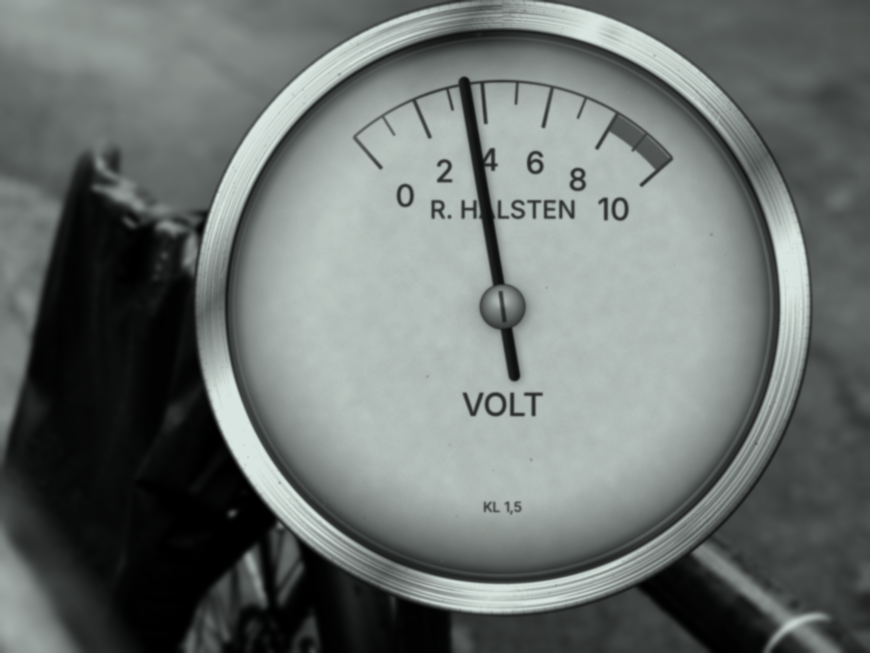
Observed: 3.5 V
